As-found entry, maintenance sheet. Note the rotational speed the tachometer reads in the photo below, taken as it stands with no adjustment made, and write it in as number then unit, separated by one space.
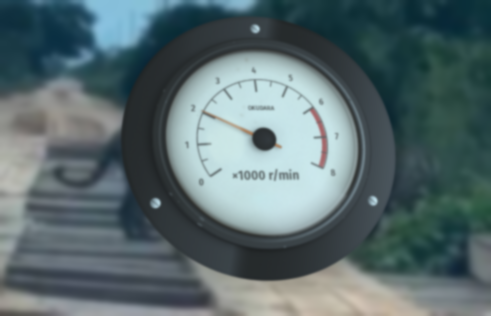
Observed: 2000 rpm
